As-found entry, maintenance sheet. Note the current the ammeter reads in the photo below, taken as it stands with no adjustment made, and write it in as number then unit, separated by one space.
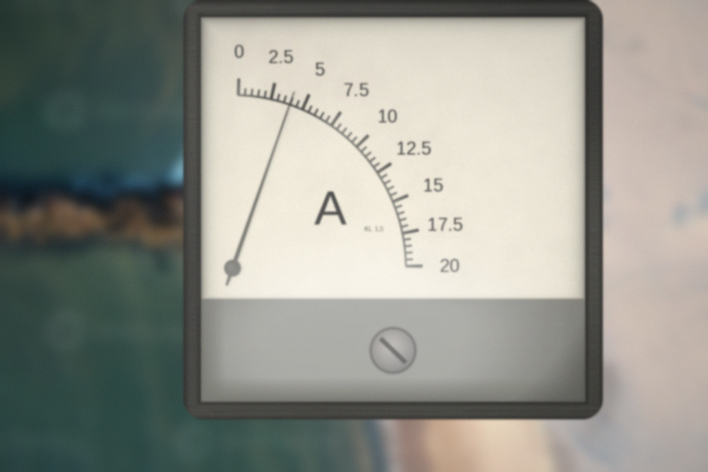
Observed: 4 A
